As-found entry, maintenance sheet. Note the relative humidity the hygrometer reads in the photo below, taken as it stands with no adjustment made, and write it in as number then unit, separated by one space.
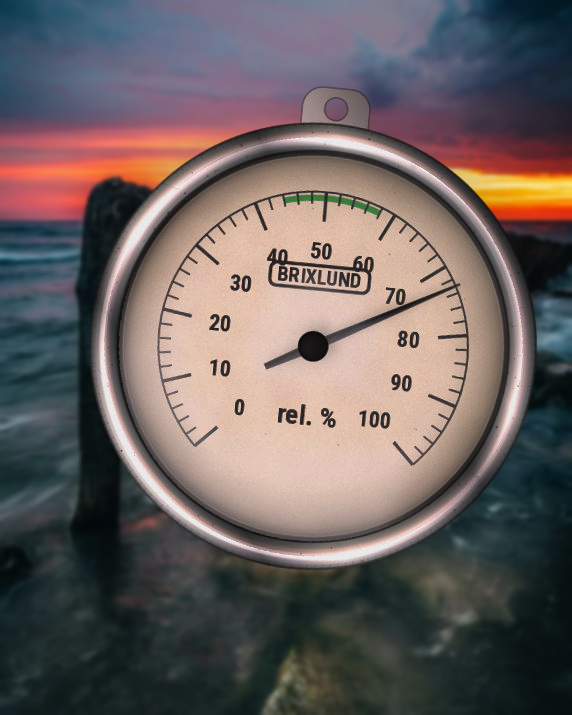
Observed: 73 %
